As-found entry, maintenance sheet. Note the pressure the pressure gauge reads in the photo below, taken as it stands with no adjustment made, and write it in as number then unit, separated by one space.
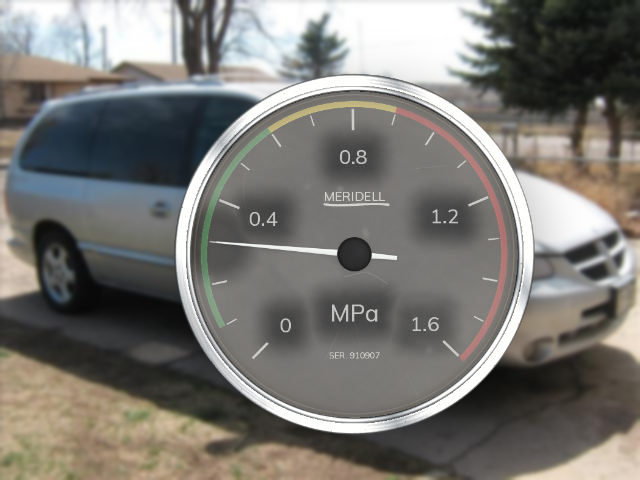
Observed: 0.3 MPa
